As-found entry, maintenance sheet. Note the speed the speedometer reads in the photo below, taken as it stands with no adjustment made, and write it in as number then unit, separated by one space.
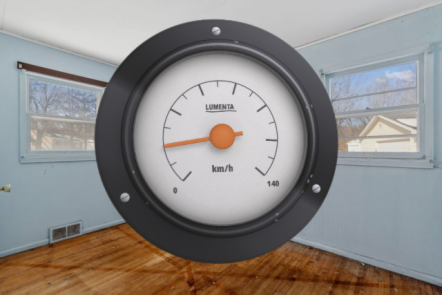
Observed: 20 km/h
